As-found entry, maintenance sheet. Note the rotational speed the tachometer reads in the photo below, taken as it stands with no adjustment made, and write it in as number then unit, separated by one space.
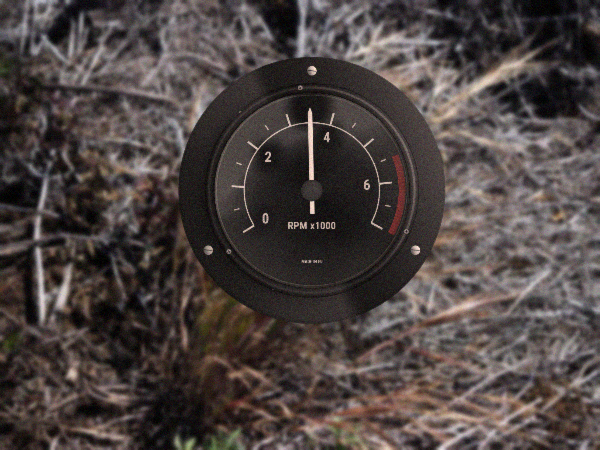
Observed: 3500 rpm
